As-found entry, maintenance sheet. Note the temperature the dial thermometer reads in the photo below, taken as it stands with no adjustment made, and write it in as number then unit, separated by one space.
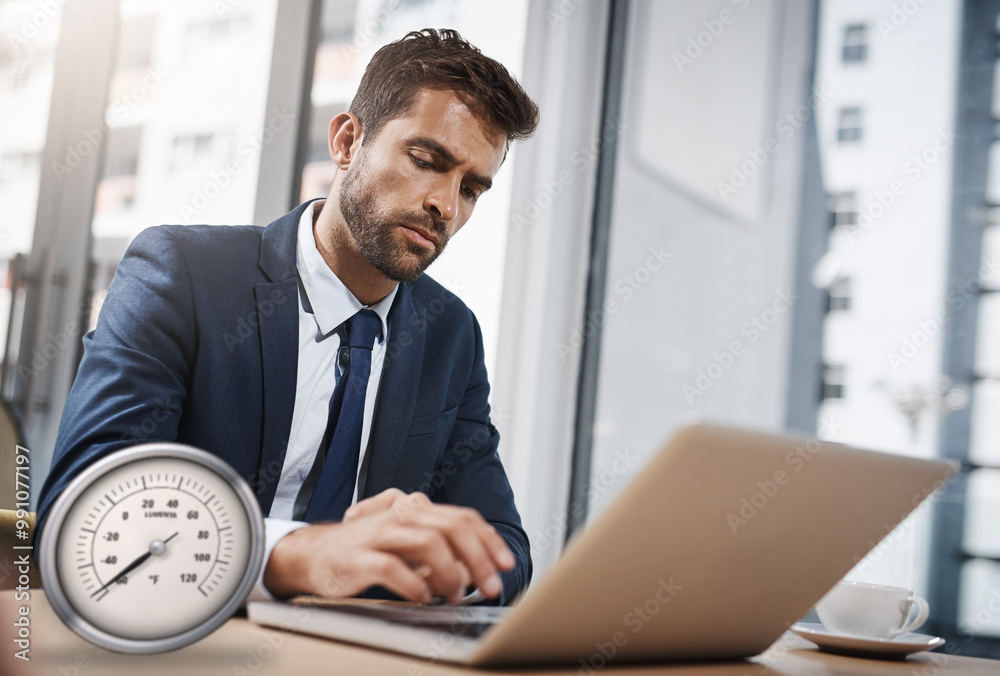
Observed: -56 °F
